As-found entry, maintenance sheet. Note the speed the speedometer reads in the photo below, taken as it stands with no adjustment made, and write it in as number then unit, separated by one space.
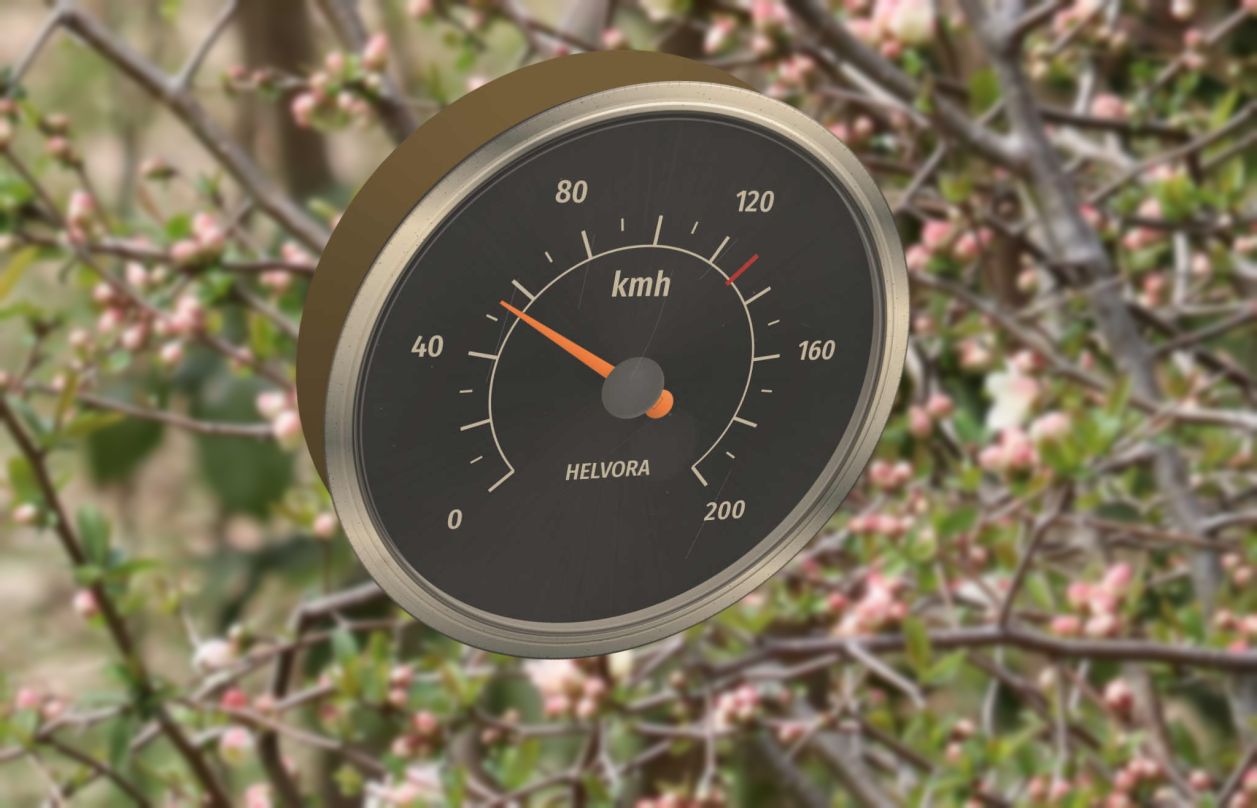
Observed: 55 km/h
